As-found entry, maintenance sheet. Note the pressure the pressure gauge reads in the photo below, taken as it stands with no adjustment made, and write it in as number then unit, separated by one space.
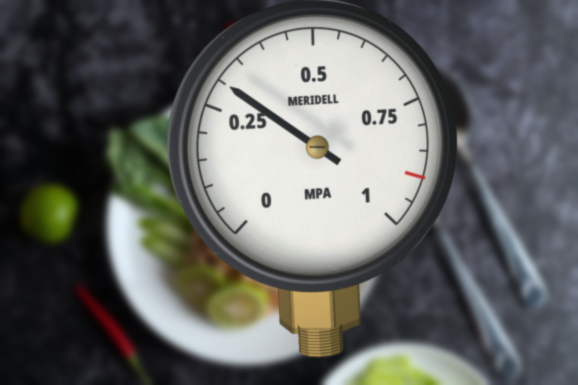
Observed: 0.3 MPa
